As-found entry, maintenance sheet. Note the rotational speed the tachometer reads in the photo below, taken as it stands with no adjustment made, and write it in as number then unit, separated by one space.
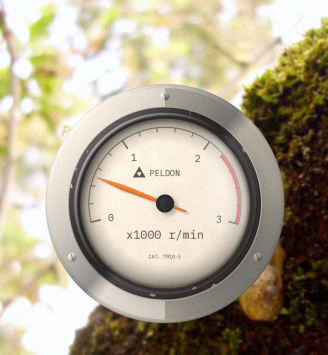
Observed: 500 rpm
